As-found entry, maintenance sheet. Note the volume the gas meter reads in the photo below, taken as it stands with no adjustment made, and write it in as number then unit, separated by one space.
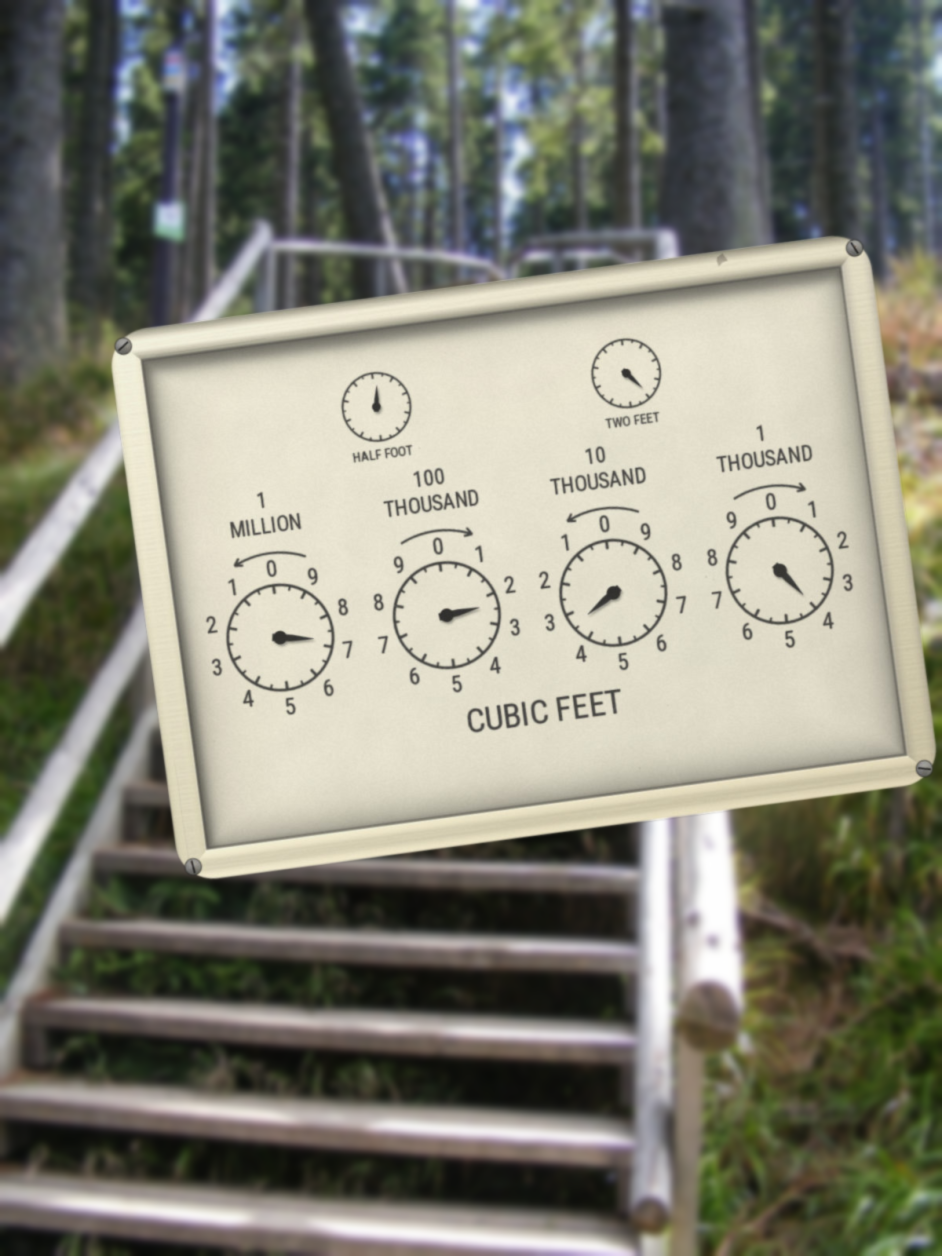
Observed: 723400 ft³
